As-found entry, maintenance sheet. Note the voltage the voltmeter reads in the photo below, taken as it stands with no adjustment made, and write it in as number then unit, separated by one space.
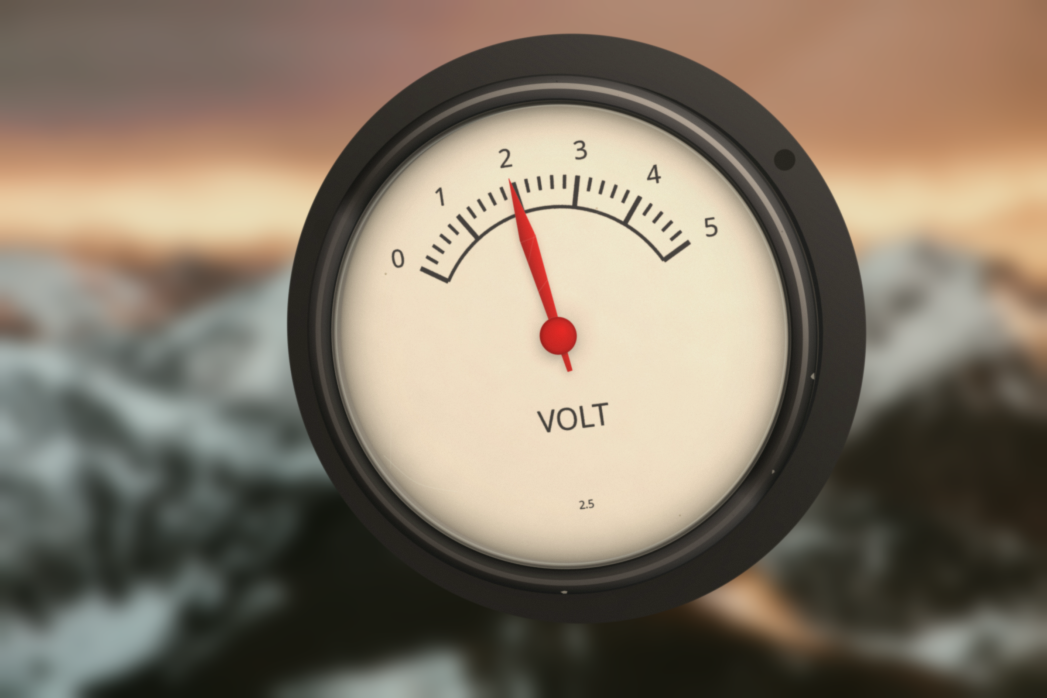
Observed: 2 V
